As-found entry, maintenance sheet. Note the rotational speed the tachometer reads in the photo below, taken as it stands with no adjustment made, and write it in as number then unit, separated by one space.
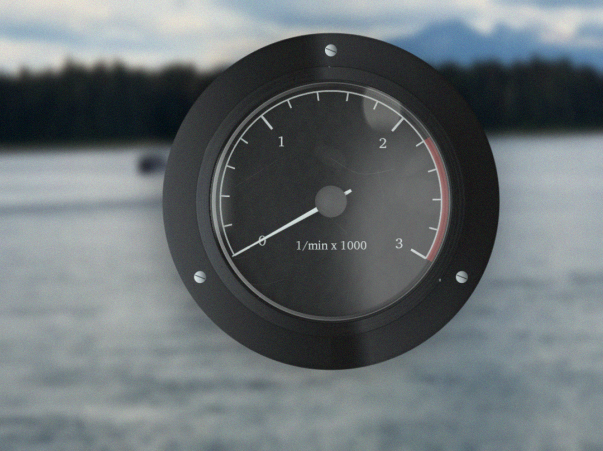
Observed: 0 rpm
